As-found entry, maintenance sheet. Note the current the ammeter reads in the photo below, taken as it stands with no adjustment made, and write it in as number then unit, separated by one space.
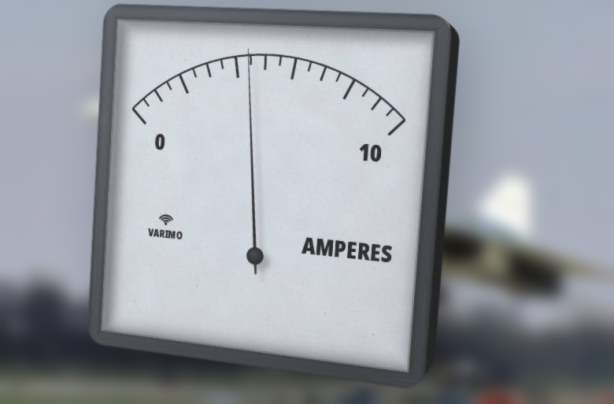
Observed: 4.5 A
